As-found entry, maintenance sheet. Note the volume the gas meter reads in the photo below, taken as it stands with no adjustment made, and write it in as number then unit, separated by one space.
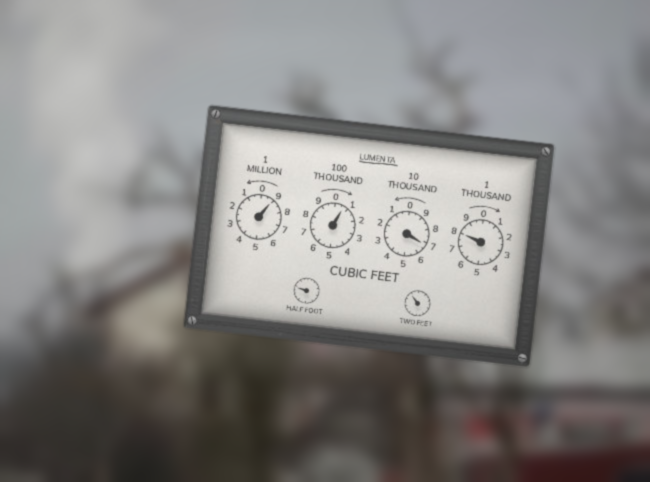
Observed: 906800 ft³
